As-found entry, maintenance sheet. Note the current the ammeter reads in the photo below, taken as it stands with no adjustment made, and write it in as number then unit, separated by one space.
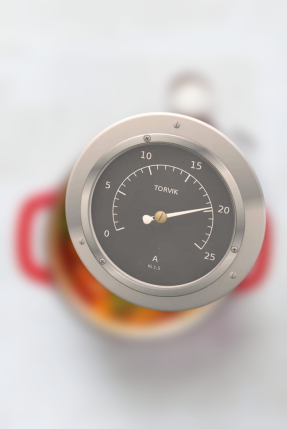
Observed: 19.5 A
